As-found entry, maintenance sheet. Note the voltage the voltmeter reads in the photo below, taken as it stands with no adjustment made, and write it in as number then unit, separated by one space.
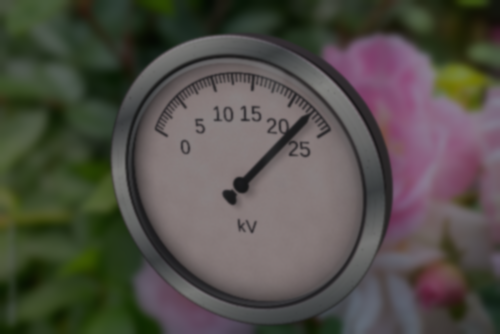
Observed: 22.5 kV
